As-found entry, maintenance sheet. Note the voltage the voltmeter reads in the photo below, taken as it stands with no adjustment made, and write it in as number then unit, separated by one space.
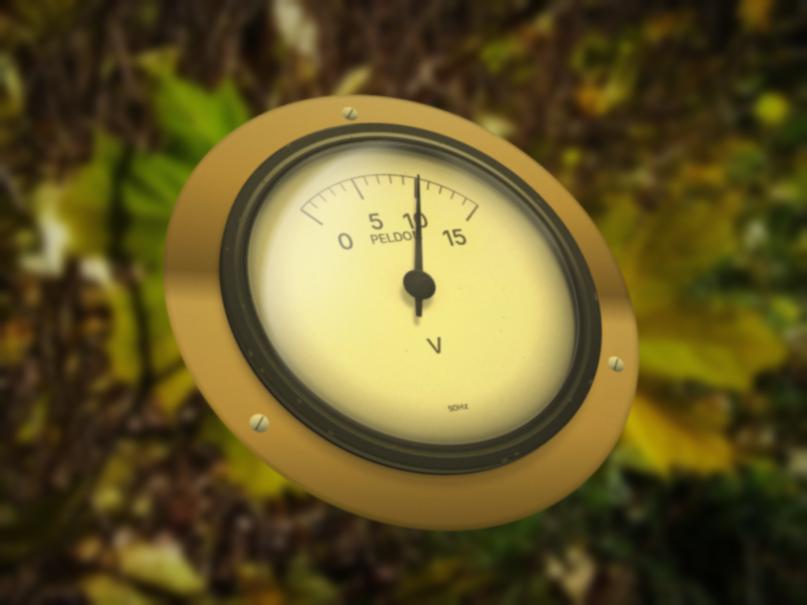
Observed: 10 V
